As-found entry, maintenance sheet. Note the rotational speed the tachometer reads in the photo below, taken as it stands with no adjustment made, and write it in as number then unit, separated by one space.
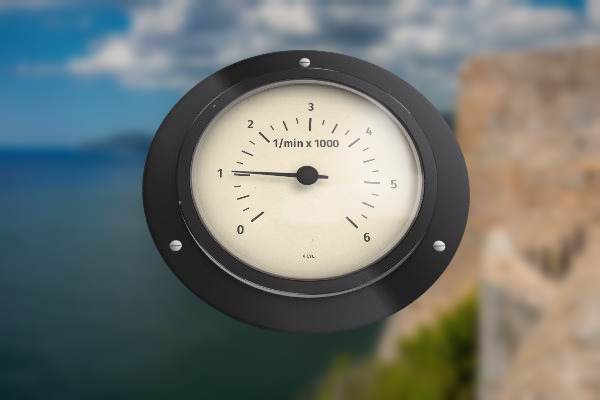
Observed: 1000 rpm
